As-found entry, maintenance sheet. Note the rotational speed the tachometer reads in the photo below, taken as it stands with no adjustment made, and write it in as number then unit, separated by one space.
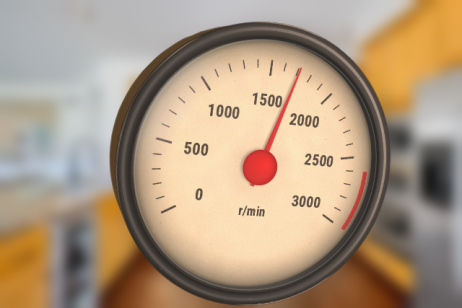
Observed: 1700 rpm
